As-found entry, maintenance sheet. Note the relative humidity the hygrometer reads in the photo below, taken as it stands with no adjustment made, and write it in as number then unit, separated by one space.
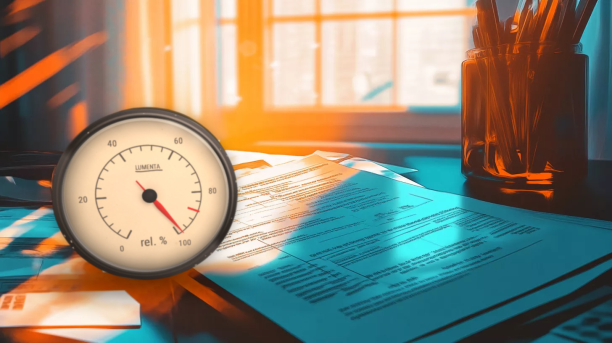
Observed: 98 %
